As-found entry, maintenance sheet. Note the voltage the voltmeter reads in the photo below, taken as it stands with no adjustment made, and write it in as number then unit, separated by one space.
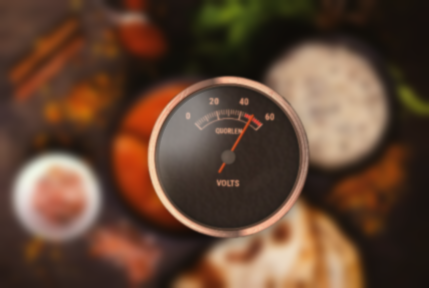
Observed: 50 V
